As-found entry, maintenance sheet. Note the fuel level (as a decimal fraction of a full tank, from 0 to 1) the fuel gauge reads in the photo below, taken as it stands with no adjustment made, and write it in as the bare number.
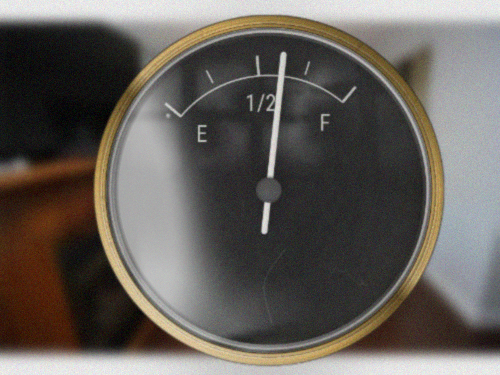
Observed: 0.625
